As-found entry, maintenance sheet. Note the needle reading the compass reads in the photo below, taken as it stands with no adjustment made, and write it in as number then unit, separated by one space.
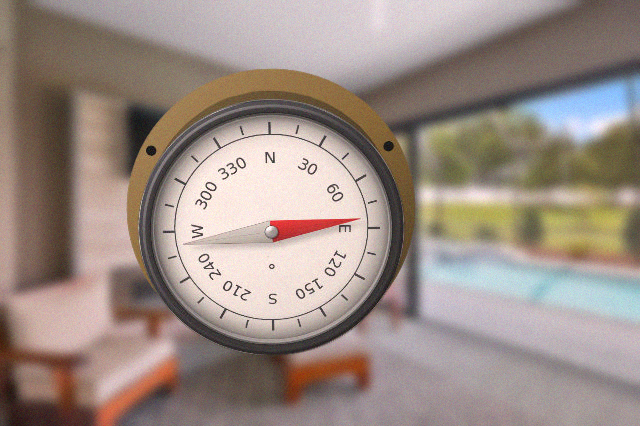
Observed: 82.5 °
